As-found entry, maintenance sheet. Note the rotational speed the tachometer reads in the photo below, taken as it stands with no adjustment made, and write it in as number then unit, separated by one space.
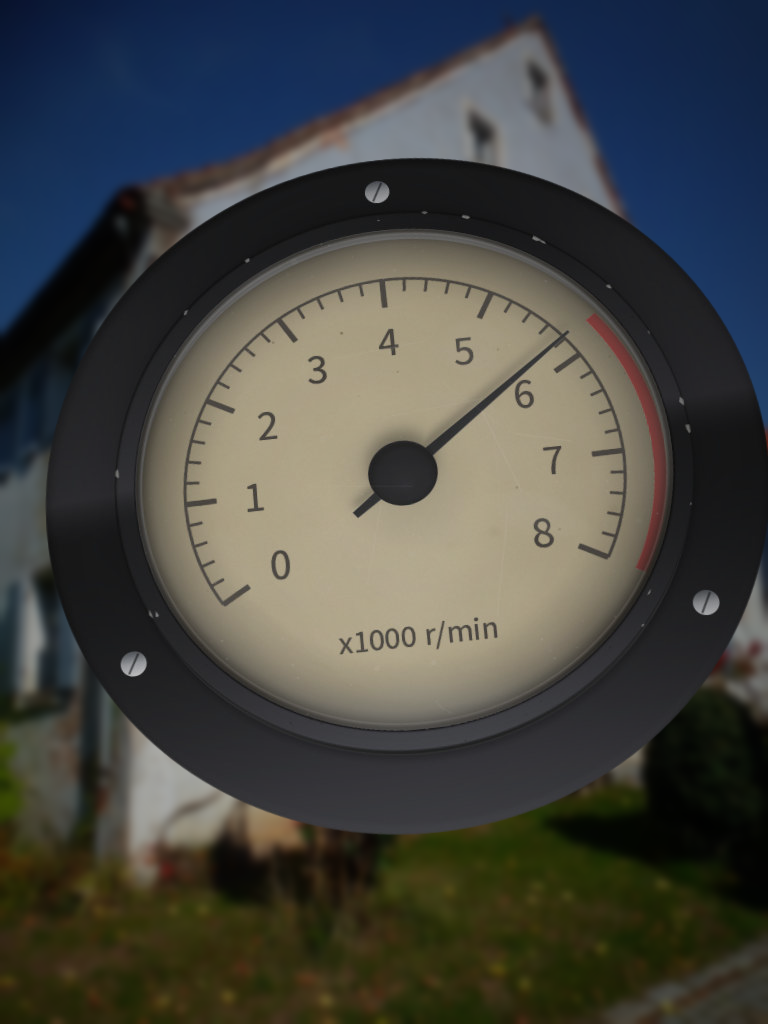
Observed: 5800 rpm
